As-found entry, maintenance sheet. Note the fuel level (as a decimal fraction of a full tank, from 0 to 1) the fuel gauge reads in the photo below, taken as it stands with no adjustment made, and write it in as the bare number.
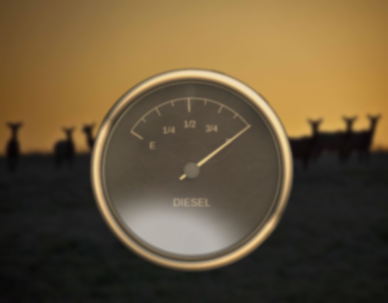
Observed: 1
